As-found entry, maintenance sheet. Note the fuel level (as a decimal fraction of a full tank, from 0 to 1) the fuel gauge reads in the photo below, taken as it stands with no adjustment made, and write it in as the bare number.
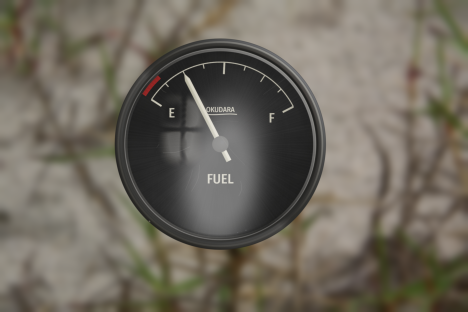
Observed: 0.25
